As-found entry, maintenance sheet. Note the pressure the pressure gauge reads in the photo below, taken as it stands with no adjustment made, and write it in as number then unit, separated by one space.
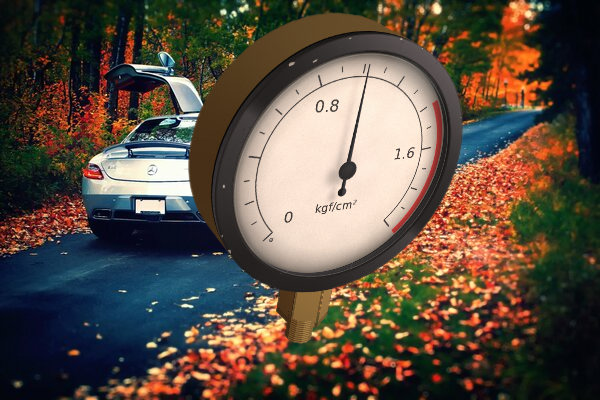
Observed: 1 kg/cm²
